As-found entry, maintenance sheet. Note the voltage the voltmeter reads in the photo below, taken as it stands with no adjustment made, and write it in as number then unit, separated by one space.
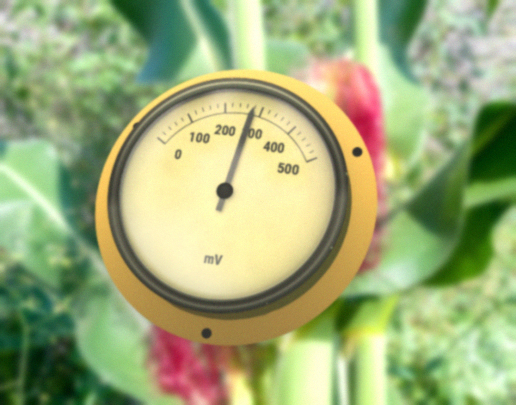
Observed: 280 mV
